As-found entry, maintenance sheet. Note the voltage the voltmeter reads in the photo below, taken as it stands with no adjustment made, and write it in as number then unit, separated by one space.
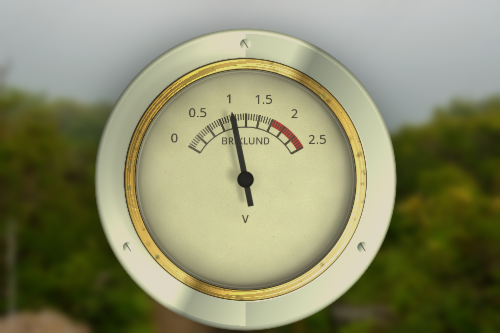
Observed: 1 V
